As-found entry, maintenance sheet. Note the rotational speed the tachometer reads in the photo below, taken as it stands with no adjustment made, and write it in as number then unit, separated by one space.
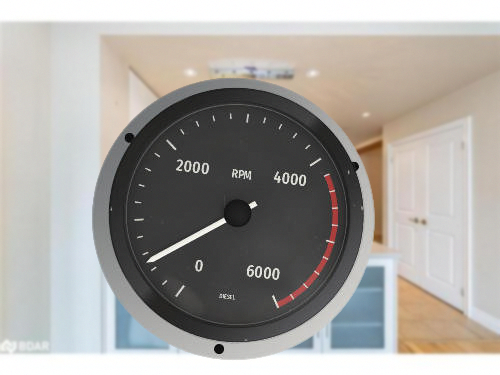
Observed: 500 rpm
